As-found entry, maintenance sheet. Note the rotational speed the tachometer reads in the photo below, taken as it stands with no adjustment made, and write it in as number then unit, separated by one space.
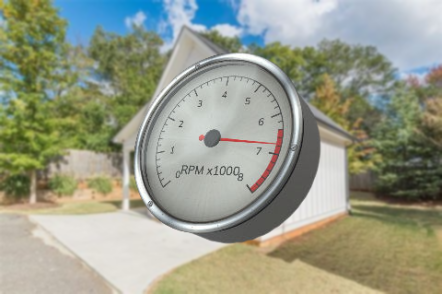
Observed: 6800 rpm
